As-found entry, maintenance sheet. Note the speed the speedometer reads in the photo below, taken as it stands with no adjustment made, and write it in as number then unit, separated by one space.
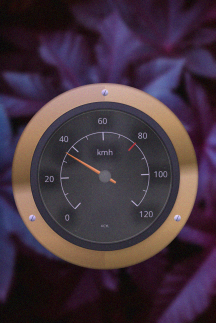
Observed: 35 km/h
